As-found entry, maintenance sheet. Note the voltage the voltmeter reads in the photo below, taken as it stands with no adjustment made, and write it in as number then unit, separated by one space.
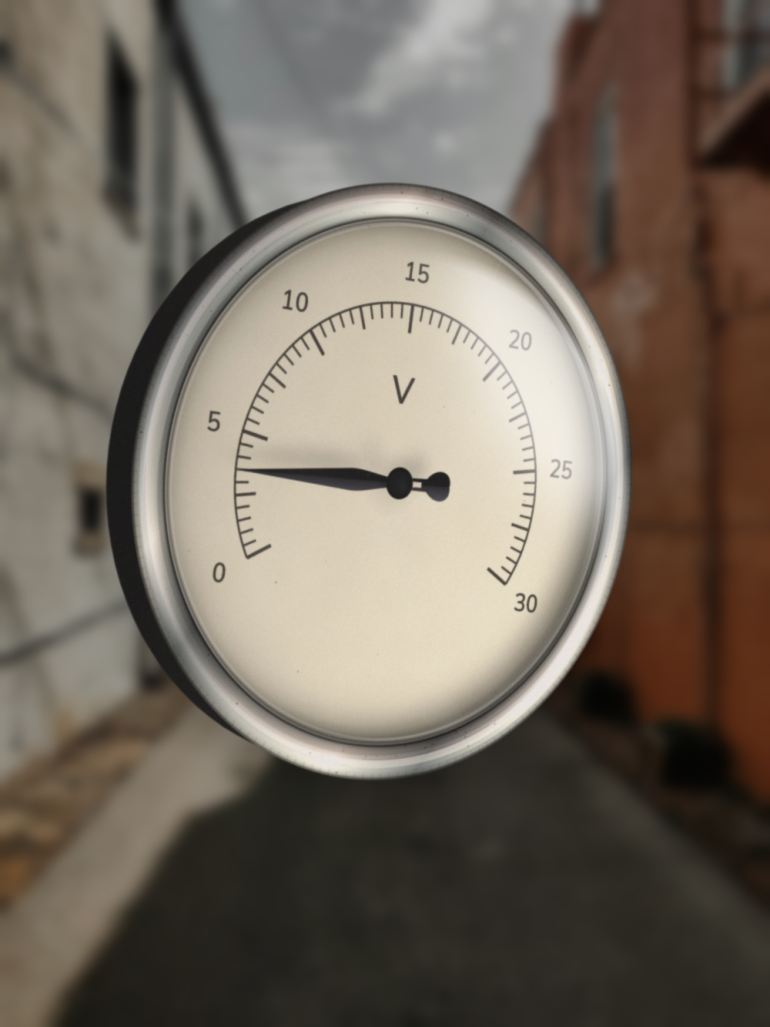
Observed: 3.5 V
